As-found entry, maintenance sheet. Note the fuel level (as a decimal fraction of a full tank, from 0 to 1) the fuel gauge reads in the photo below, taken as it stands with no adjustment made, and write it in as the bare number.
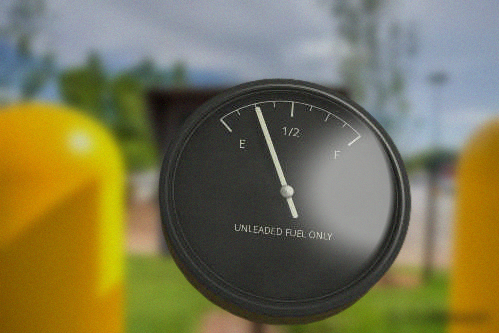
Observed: 0.25
